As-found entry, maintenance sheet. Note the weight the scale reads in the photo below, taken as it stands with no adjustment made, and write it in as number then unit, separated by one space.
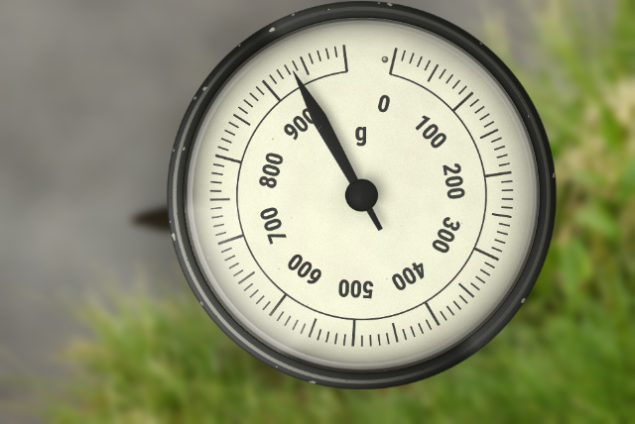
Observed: 935 g
